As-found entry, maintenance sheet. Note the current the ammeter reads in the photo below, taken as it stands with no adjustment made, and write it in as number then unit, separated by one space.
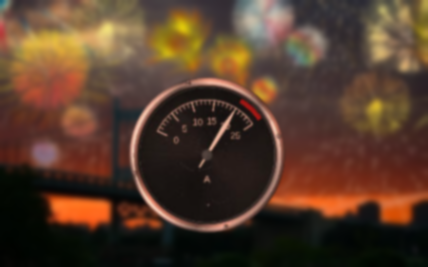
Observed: 20 A
